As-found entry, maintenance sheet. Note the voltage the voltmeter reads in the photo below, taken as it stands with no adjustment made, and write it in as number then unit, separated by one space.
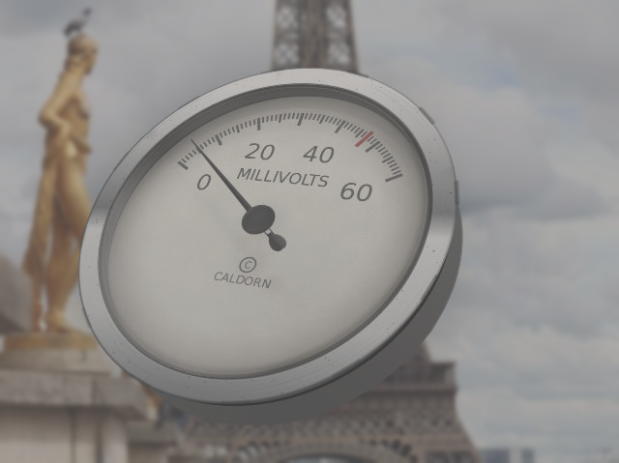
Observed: 5 mV
